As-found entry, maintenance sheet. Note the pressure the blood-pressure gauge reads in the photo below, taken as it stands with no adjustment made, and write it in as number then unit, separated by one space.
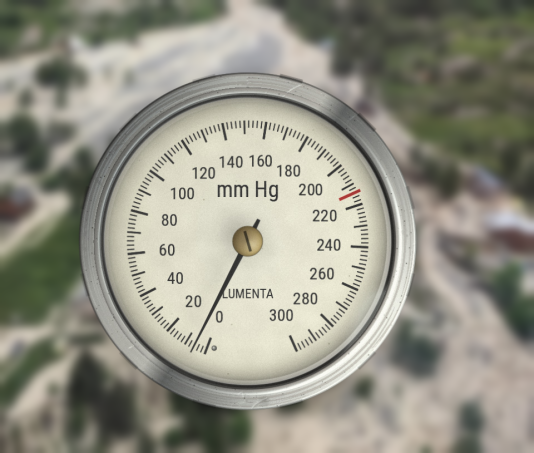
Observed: 6 mmHg
